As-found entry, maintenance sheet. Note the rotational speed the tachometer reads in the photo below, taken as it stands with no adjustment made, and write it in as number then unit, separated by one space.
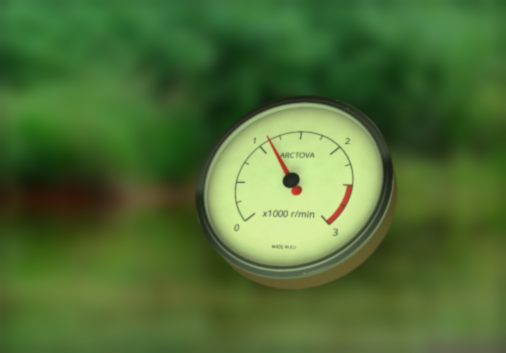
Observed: 1125 rpm
